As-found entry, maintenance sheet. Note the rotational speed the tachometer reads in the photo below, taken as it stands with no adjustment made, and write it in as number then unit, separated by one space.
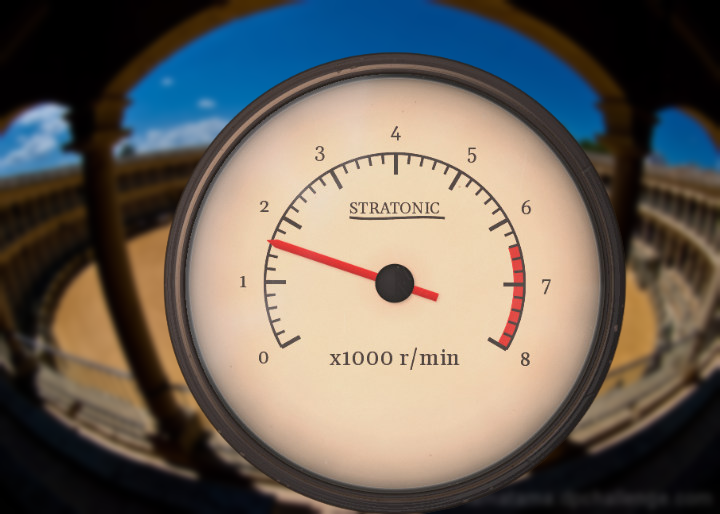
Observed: 1600 rpm
